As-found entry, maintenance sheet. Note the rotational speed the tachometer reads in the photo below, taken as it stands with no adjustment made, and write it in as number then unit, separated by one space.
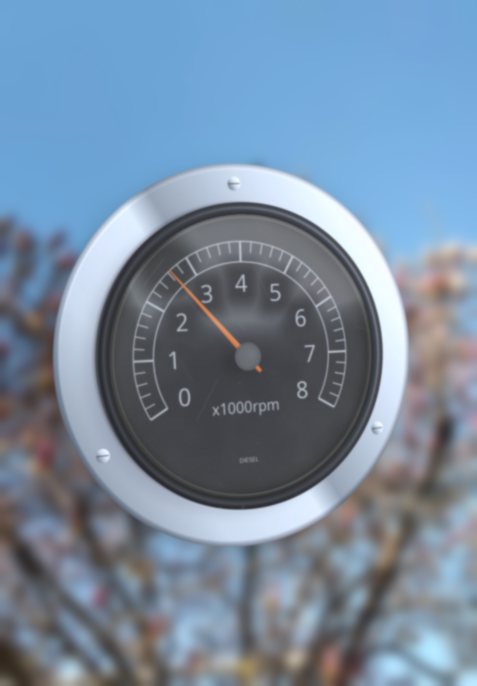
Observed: 2600 rpm
